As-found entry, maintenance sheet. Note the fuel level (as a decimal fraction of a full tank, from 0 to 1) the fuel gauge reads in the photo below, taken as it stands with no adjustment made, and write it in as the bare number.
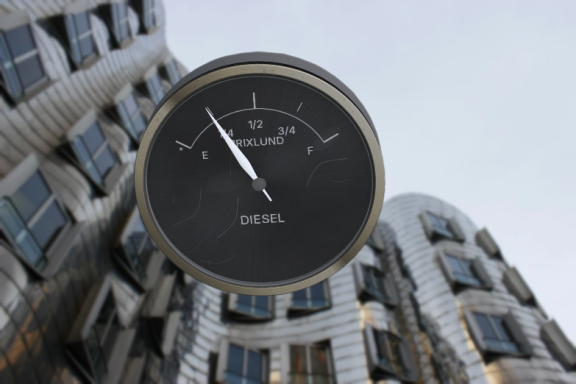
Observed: 0.25
